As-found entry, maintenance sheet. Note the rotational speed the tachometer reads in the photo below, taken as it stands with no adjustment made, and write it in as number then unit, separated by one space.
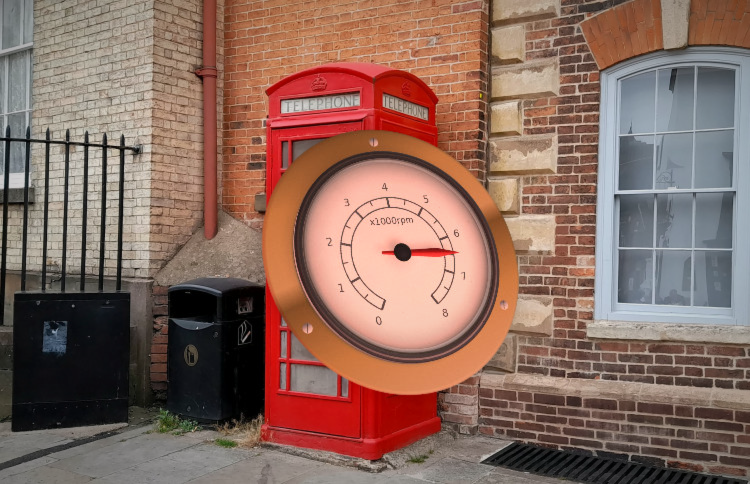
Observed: 6500 rpm
